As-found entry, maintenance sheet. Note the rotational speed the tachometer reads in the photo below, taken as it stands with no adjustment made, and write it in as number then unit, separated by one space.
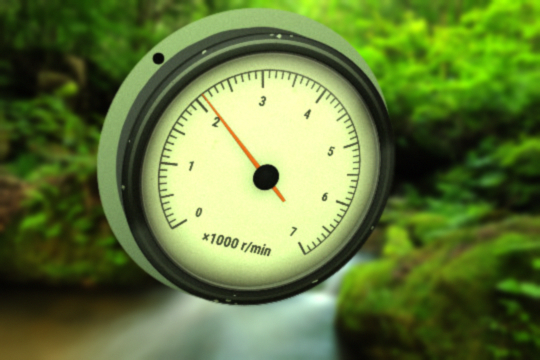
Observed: 2100 rpm
